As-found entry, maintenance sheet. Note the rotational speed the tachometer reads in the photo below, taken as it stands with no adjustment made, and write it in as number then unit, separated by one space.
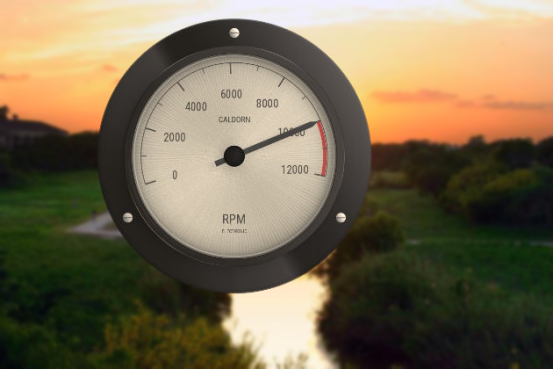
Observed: 10000 rpm
